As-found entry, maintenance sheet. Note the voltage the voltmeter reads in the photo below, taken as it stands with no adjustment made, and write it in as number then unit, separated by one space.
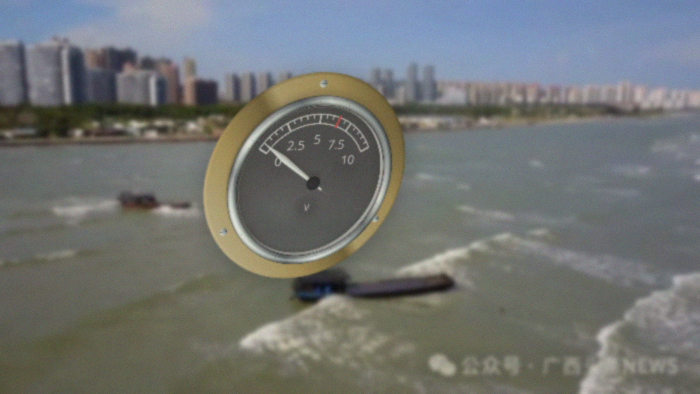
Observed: 0.5 V
